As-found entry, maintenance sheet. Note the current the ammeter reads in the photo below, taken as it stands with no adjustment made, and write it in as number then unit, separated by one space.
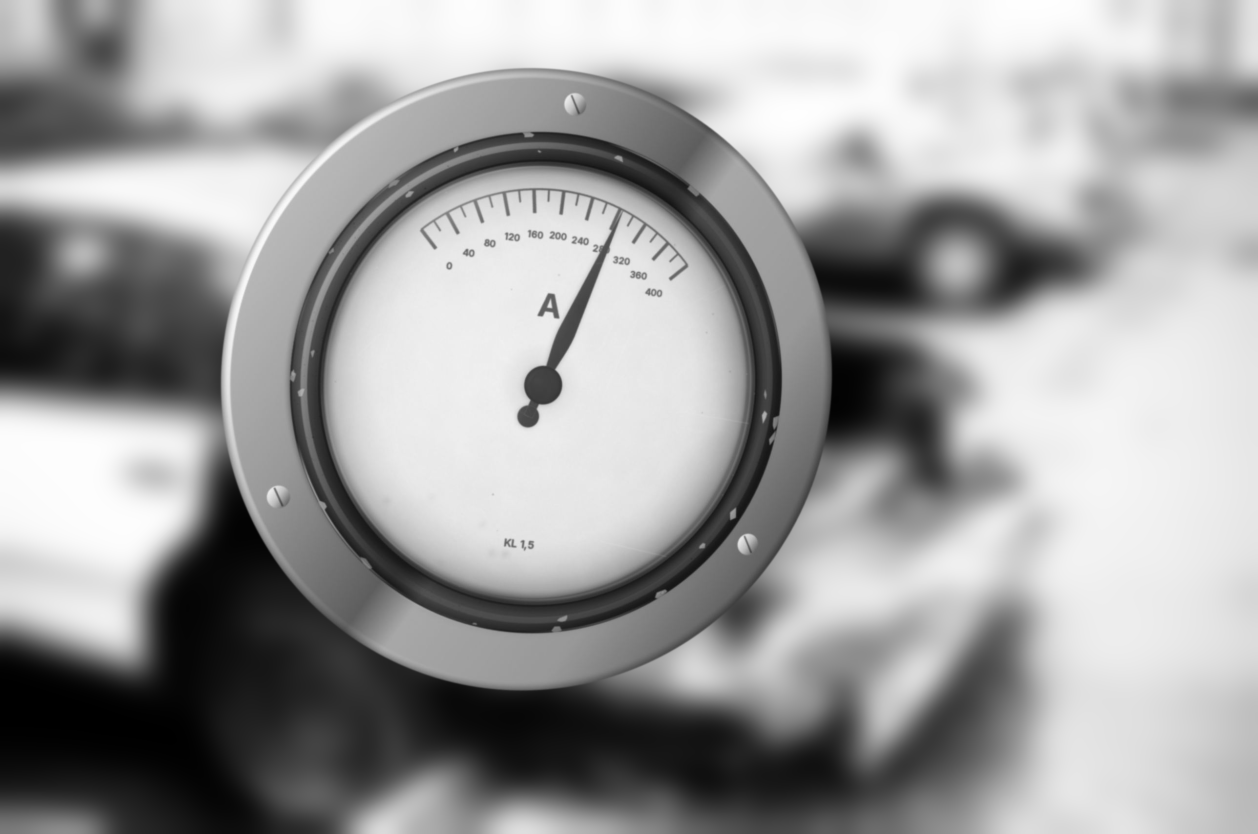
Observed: 280 A
